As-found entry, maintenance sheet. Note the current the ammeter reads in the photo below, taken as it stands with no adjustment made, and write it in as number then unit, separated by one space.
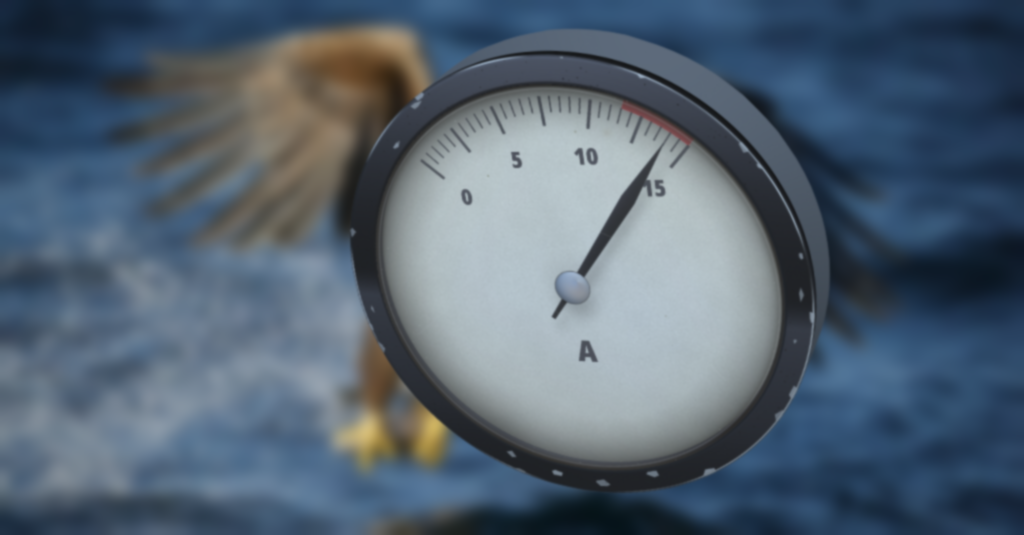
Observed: 14 A
